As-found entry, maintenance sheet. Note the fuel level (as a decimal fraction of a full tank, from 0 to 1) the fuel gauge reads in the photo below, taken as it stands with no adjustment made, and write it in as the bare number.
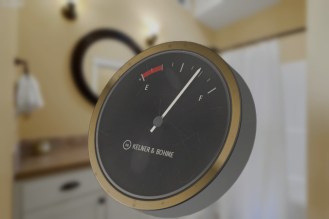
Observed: 0.75
